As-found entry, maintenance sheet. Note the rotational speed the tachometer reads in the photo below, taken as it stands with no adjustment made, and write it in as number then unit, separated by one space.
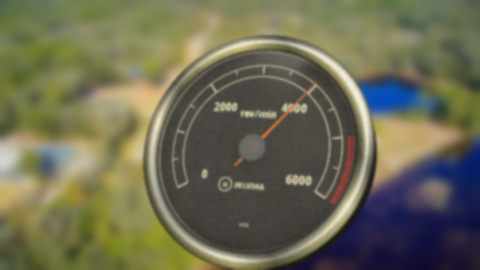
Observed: 4000 rpm
